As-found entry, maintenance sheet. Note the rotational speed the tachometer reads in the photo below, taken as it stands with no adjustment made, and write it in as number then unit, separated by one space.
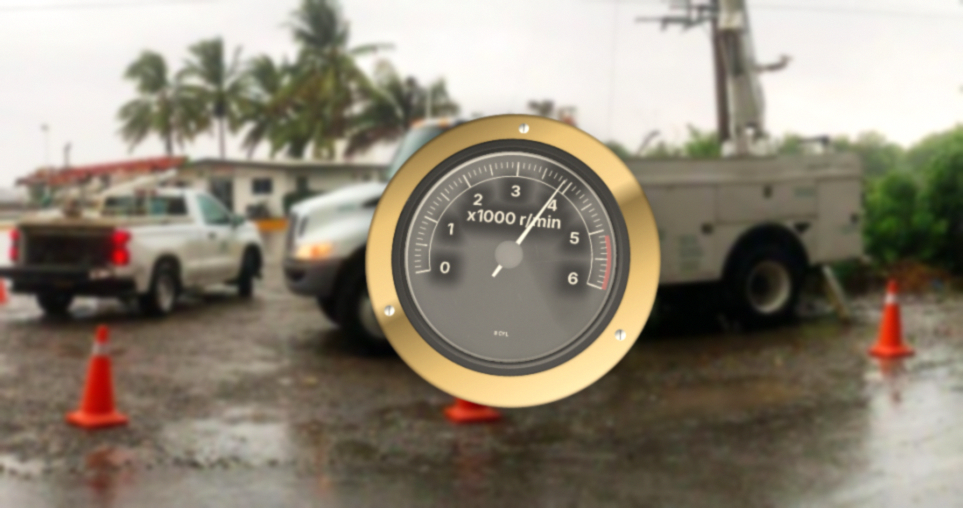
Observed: 3900 rpm
